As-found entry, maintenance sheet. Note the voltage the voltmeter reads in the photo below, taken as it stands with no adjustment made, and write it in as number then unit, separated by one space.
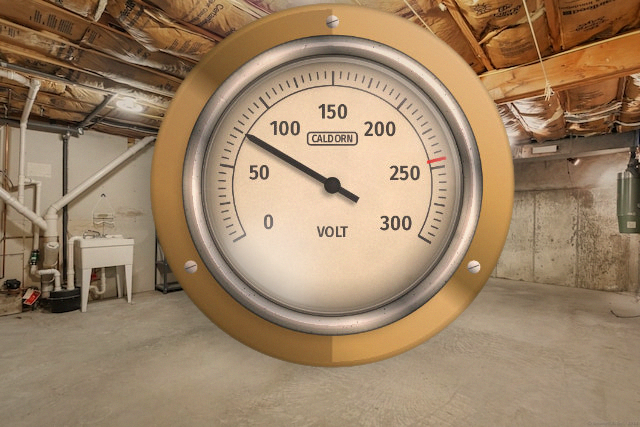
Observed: 75 V
